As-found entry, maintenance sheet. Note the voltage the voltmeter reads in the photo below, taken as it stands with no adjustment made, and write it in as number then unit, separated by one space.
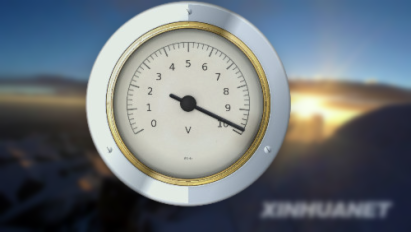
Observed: 9.8 V
